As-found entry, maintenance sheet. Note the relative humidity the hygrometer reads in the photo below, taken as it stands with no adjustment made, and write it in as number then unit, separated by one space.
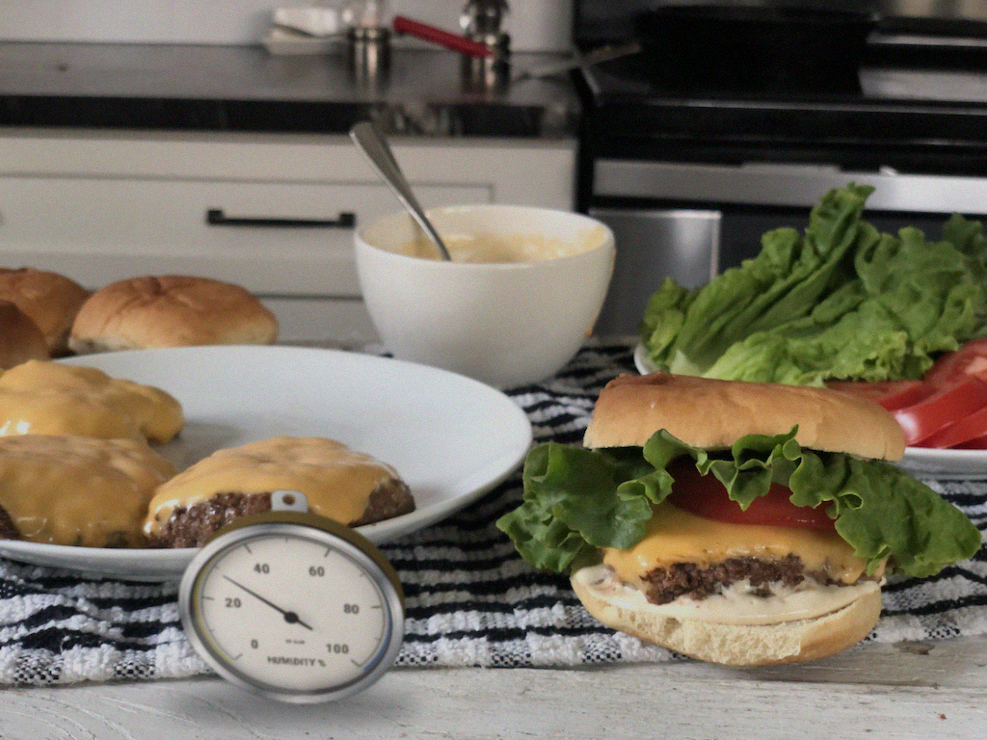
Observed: 30 %
